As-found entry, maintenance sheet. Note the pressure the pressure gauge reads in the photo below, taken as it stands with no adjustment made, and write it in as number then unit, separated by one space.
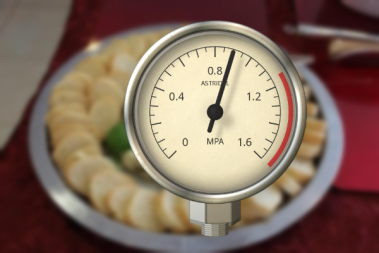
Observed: 0.9 MPa
